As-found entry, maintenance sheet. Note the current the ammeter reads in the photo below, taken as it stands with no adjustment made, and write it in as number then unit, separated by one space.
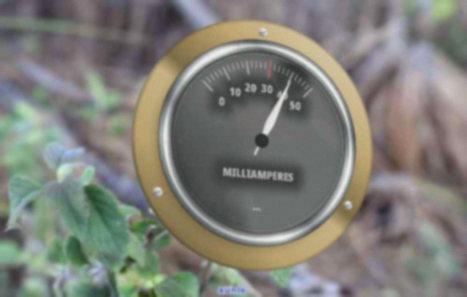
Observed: 40 mA
